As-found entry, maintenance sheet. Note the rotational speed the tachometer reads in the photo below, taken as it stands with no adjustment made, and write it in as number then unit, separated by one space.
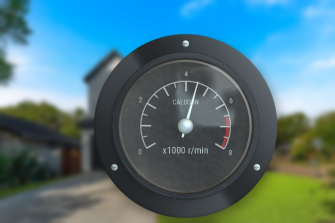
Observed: 4500 rpm
